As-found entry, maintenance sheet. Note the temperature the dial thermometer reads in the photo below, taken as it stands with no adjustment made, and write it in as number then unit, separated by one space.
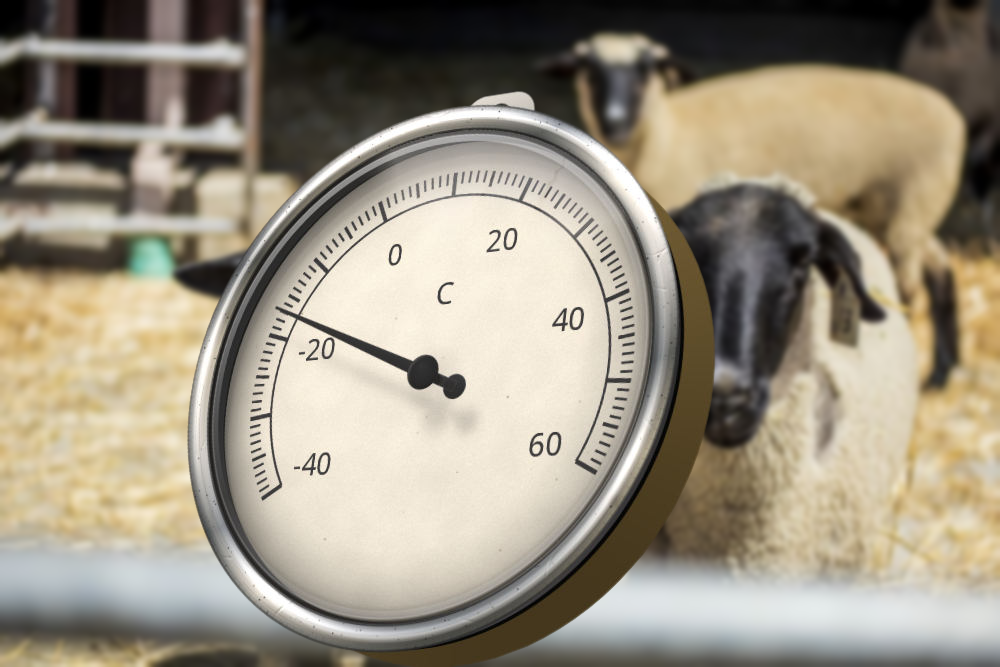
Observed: -17 °C
